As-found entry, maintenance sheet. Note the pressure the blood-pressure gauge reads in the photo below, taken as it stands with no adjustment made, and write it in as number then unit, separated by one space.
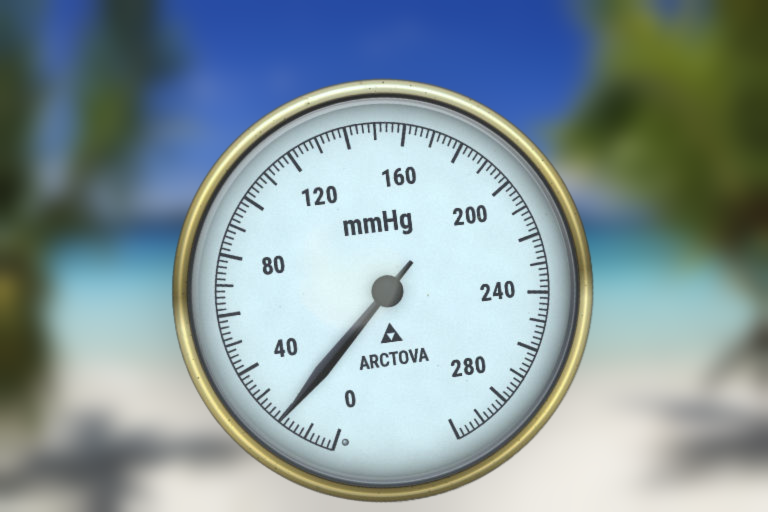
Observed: 20 mmHg
